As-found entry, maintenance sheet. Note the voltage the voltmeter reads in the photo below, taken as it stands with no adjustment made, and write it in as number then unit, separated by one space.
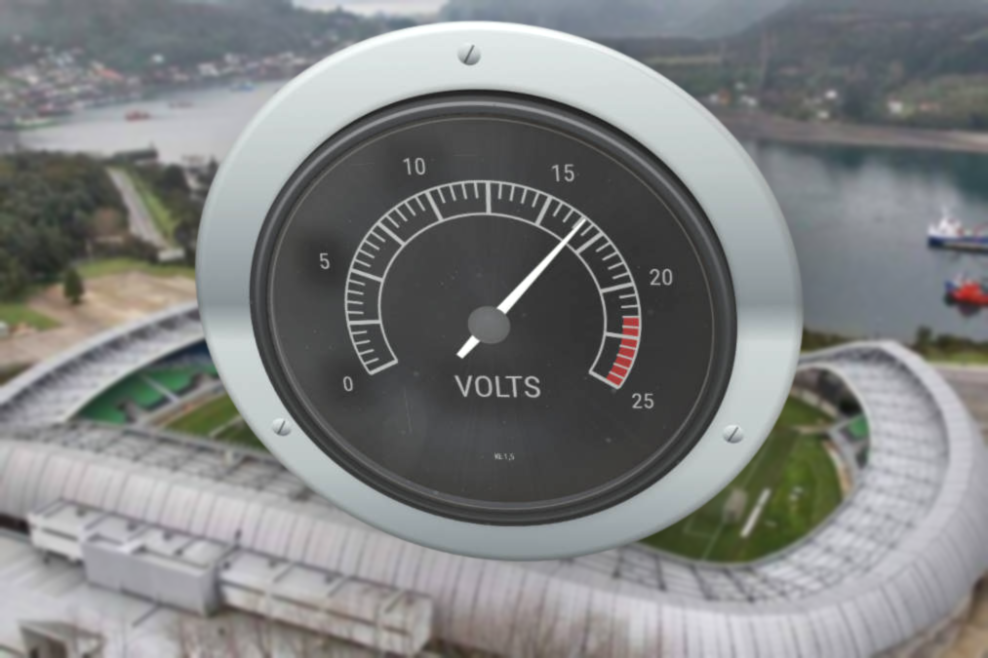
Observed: 16.5 V
